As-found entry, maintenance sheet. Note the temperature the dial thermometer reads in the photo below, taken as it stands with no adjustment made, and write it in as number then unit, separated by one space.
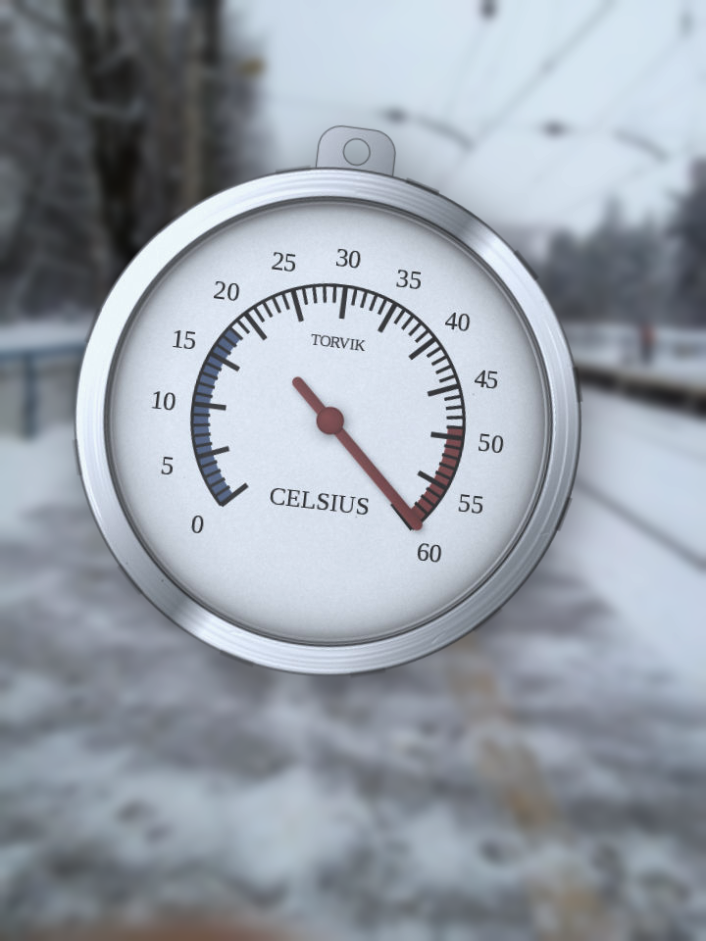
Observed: 59.5 °C
